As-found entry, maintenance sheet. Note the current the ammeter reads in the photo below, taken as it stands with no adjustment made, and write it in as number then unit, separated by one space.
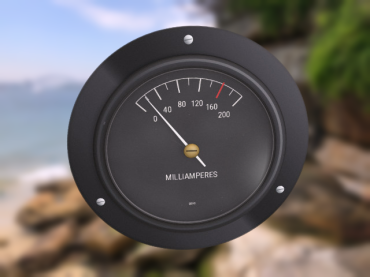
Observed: 20 mA
